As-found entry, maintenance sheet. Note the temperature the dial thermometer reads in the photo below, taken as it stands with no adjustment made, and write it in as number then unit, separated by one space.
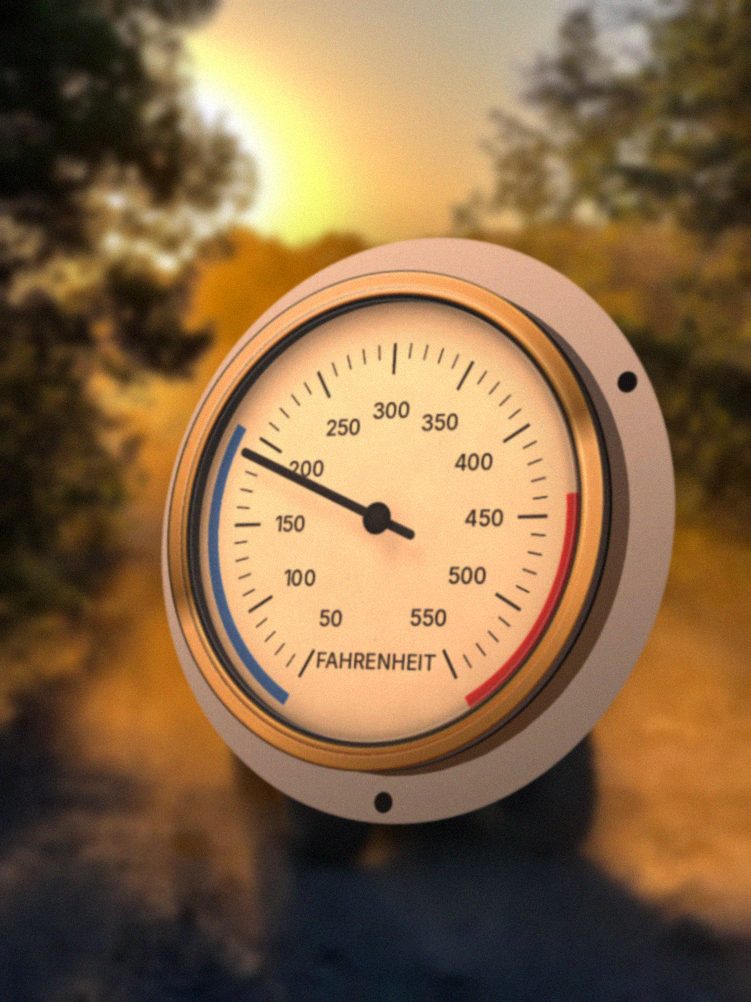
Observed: 190 °F
